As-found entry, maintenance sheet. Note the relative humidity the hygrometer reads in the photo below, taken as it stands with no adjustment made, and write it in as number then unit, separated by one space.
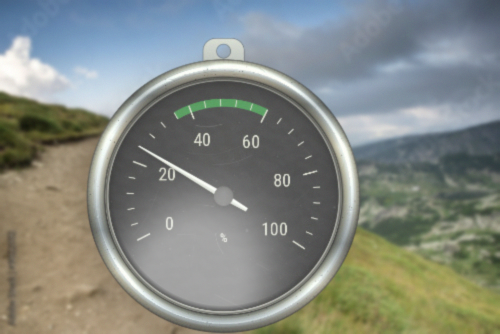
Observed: 24 %
